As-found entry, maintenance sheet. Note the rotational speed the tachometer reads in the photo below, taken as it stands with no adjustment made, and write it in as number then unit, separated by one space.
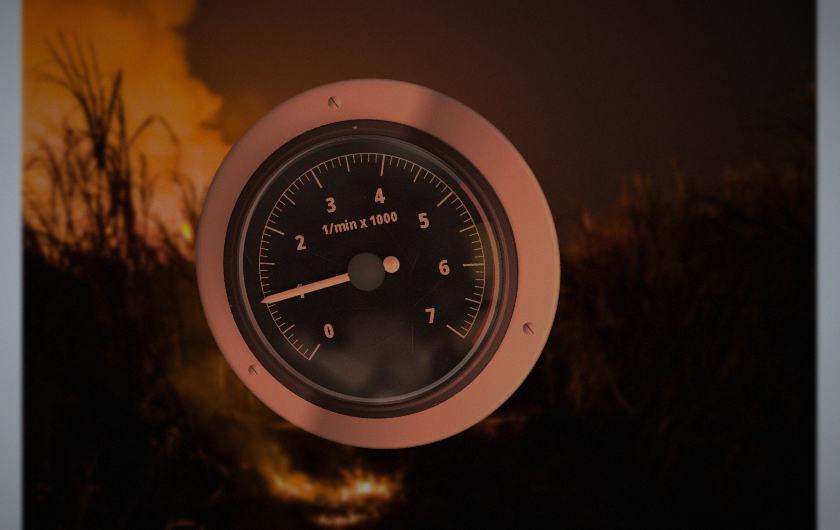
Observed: 1000 rpm
